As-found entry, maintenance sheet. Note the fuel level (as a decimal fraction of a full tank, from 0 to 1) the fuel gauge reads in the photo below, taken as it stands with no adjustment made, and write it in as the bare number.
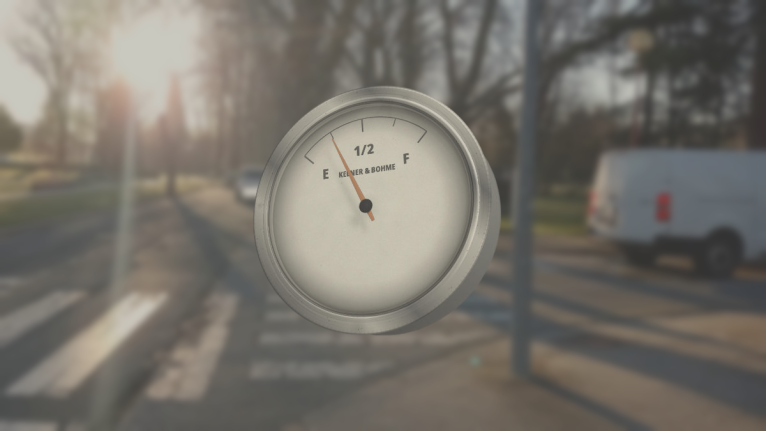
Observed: 0.25
